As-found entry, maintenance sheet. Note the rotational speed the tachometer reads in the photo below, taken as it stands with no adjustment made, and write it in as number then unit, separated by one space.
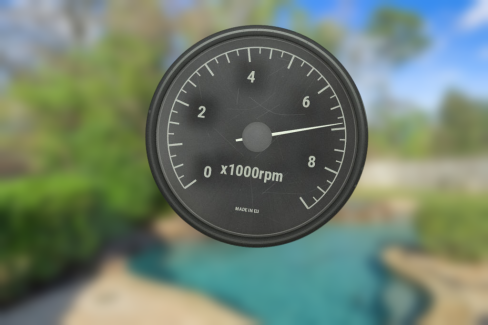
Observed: 6875 rpm
